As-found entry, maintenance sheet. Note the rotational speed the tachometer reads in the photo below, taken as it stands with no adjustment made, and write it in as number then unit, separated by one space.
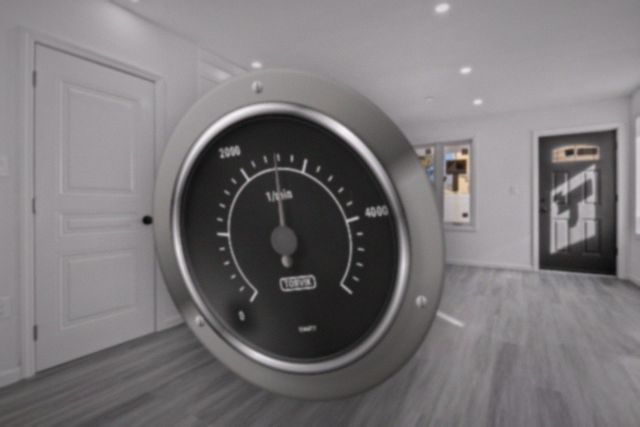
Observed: 2600 rpm
